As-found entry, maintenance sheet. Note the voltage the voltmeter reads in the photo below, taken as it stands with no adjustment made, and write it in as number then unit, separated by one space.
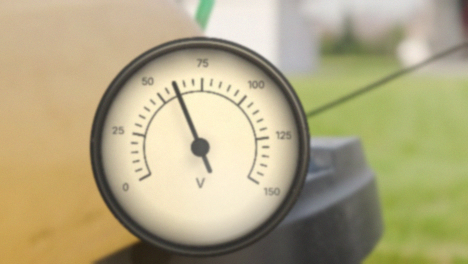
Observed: 60 V
